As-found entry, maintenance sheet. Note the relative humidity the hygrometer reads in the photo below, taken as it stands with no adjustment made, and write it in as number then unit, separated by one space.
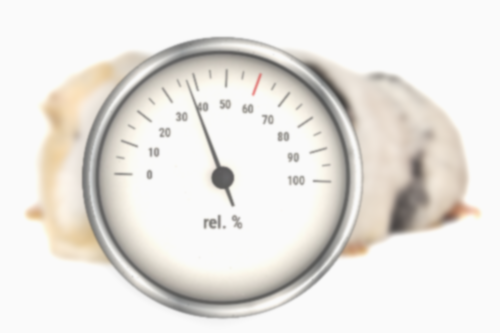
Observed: 37.5 %
